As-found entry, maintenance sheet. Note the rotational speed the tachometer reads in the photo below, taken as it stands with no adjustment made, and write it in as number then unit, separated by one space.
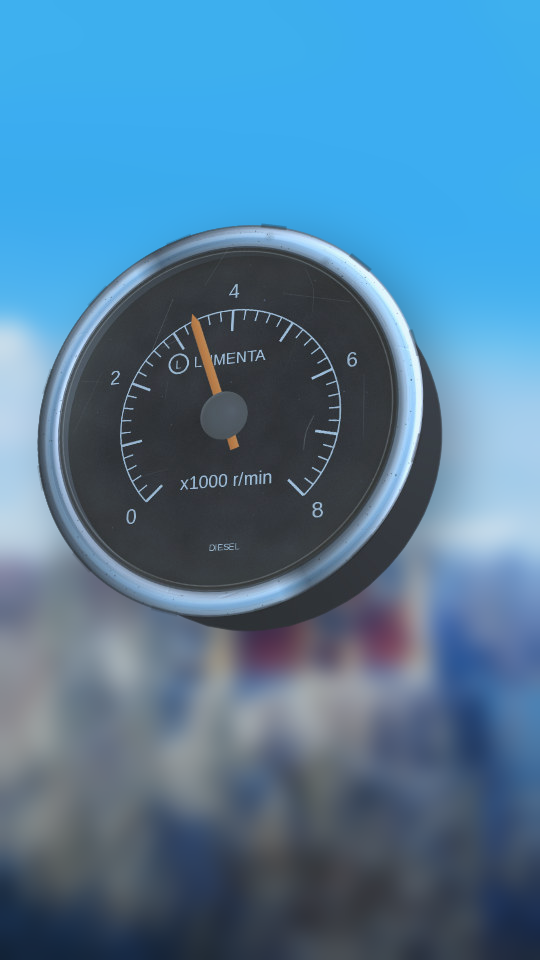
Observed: 3400 rpm
